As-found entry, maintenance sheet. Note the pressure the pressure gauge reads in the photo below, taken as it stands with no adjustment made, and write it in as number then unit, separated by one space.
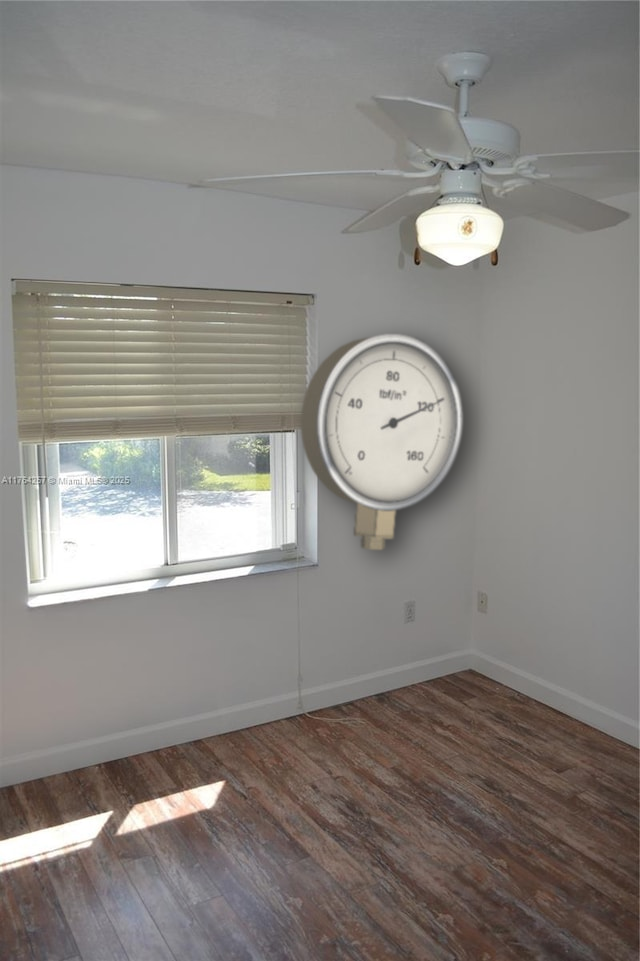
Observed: 120 psi
